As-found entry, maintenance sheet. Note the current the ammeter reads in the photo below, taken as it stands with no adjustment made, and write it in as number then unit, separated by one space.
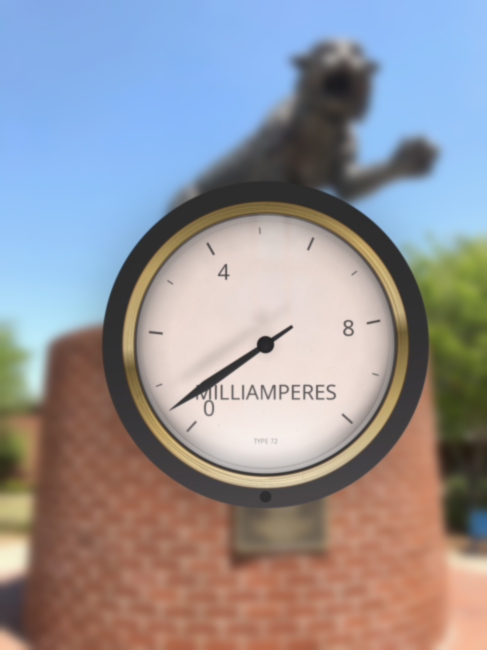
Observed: 0.5 mA
